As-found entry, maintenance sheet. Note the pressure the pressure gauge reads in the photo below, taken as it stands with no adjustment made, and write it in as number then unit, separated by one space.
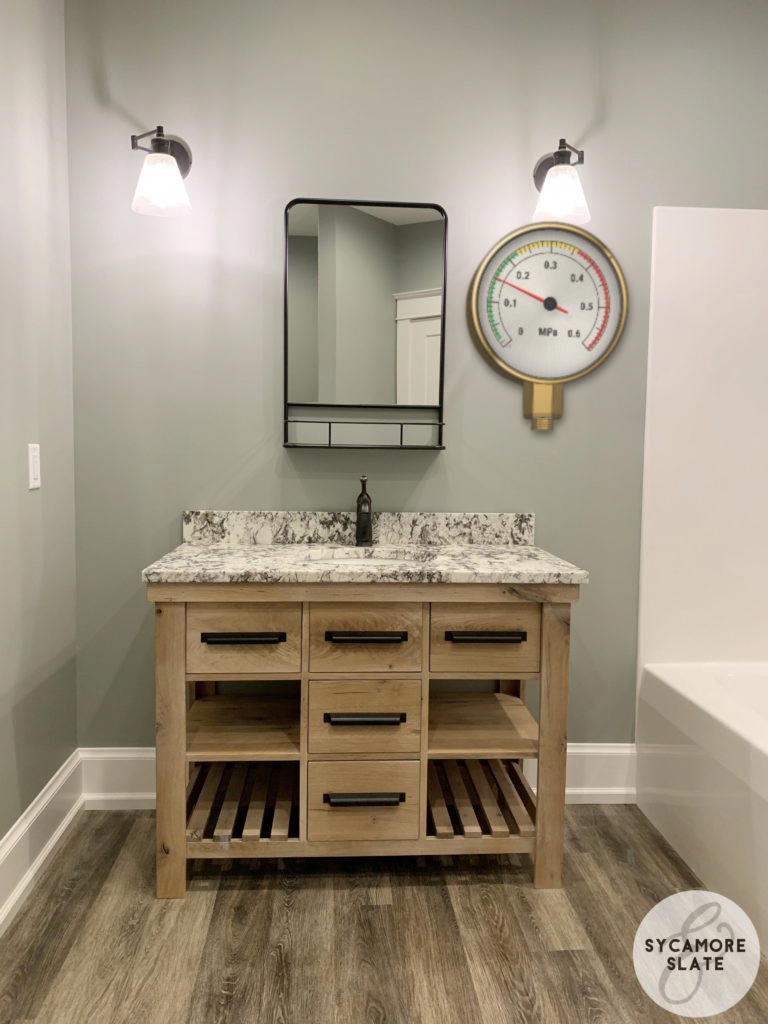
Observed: 0.15 MPa
